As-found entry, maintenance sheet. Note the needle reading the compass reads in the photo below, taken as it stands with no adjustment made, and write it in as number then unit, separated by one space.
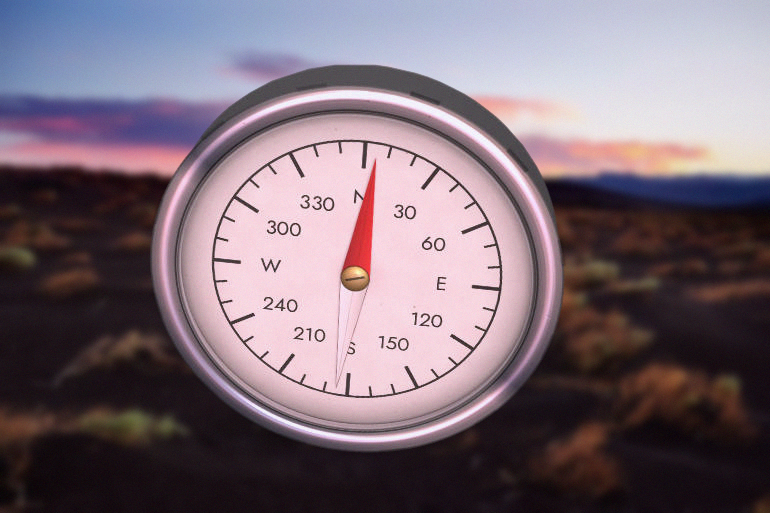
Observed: 5 °
